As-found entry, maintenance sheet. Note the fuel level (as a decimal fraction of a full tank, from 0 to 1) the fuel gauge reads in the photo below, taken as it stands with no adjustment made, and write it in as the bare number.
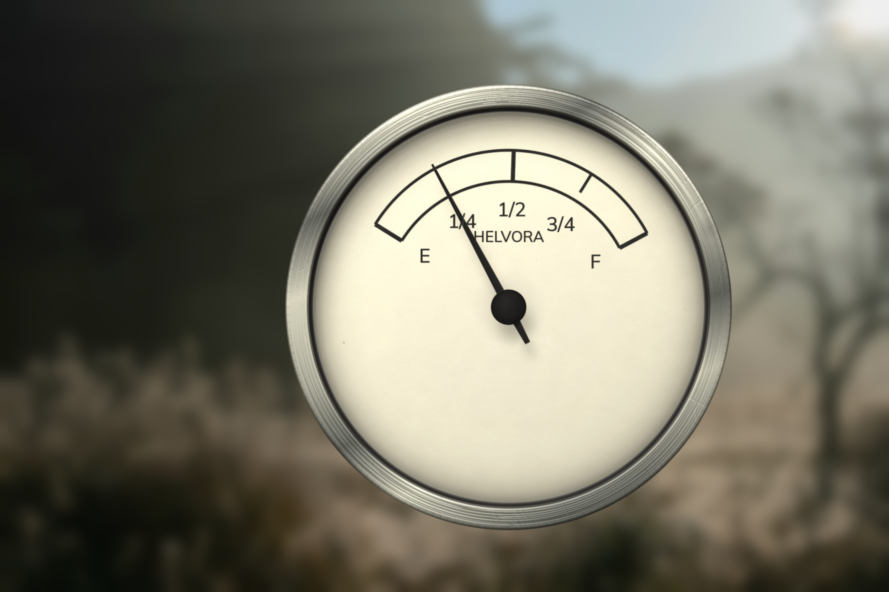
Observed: 0.25
